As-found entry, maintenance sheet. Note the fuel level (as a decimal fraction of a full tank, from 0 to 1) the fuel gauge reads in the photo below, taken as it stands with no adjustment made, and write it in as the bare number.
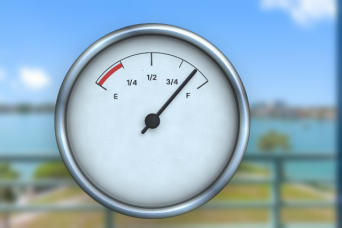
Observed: 0.875
